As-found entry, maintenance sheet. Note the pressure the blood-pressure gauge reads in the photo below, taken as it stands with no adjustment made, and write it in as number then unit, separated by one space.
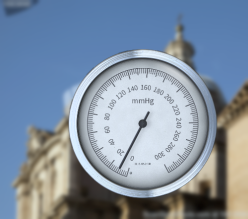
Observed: 10 mmHg
